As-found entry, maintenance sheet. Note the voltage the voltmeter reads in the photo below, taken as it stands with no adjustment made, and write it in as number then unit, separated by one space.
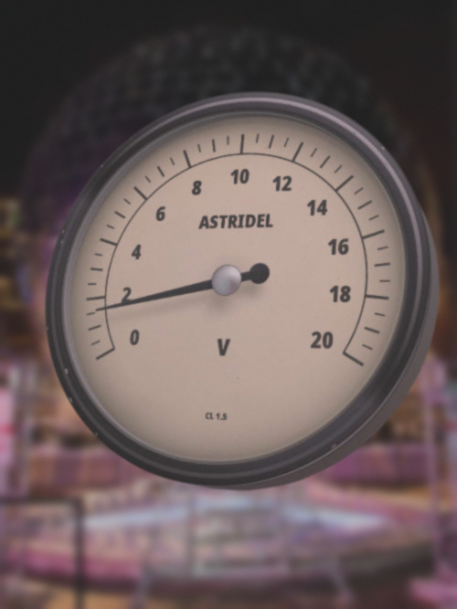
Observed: 1.5 V
